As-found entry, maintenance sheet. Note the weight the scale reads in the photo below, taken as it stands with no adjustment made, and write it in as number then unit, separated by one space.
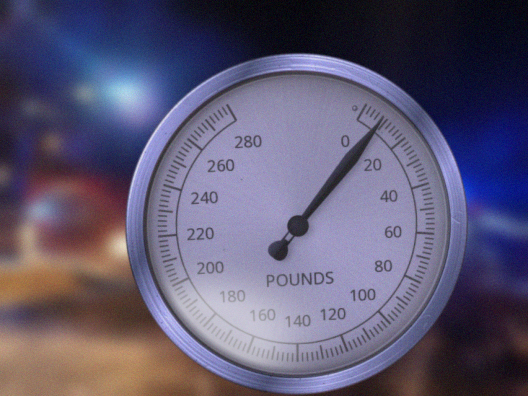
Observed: 8 lb
